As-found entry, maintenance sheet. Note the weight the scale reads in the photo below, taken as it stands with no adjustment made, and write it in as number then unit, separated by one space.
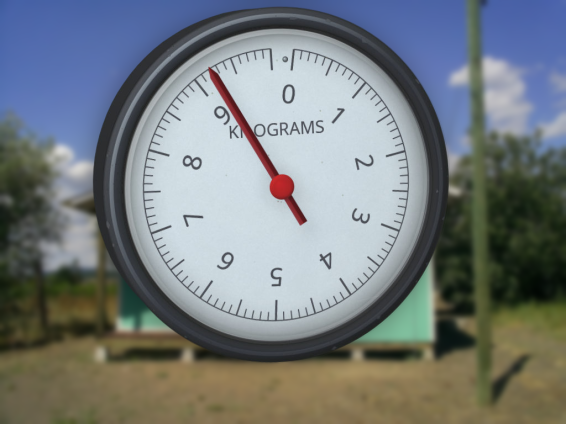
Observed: 9.2 kg
